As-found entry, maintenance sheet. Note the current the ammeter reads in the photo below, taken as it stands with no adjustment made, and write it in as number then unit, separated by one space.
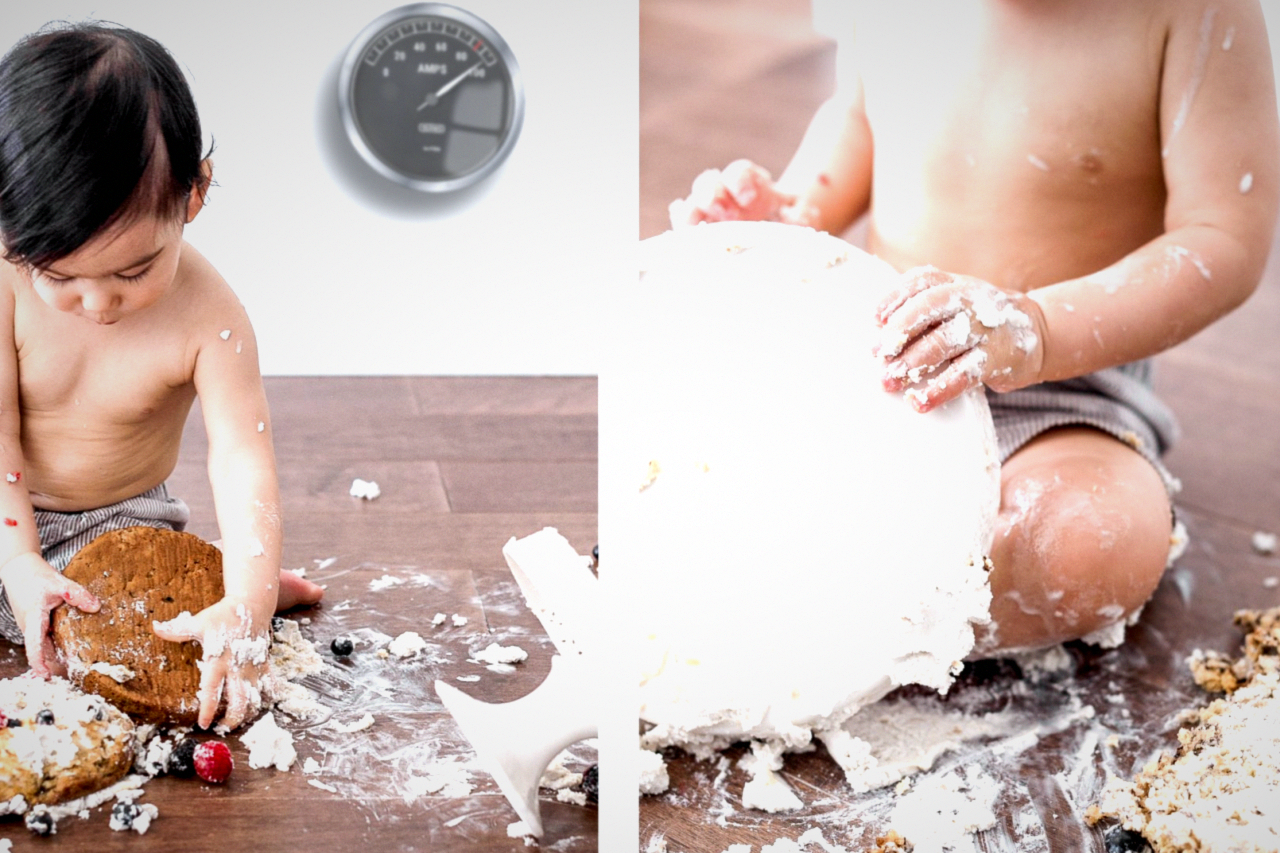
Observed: 95 A
